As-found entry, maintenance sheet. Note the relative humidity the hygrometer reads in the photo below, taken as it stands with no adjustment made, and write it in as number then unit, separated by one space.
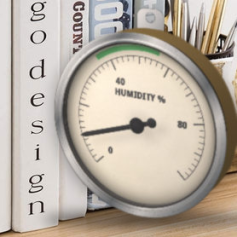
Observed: 10 %
